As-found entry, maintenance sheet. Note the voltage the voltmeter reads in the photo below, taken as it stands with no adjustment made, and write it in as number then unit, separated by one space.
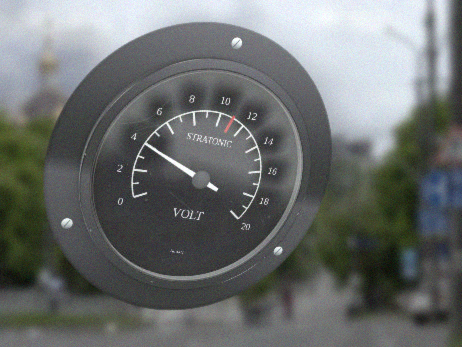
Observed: 4 V
